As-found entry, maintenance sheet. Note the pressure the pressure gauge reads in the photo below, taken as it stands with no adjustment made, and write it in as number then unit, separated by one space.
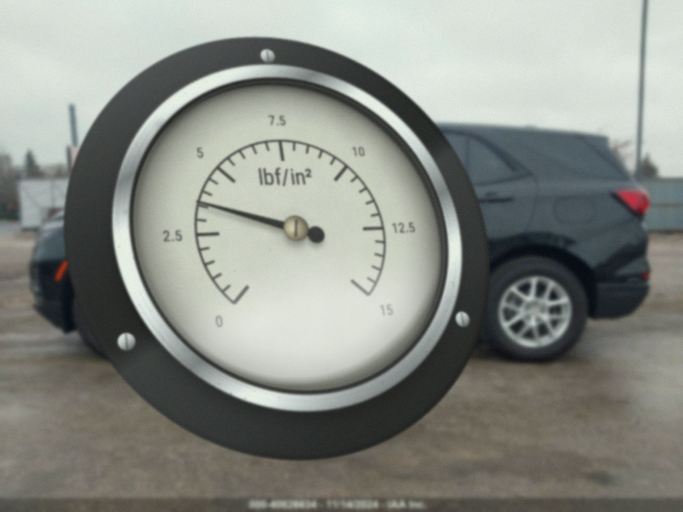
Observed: 3.5 psi
